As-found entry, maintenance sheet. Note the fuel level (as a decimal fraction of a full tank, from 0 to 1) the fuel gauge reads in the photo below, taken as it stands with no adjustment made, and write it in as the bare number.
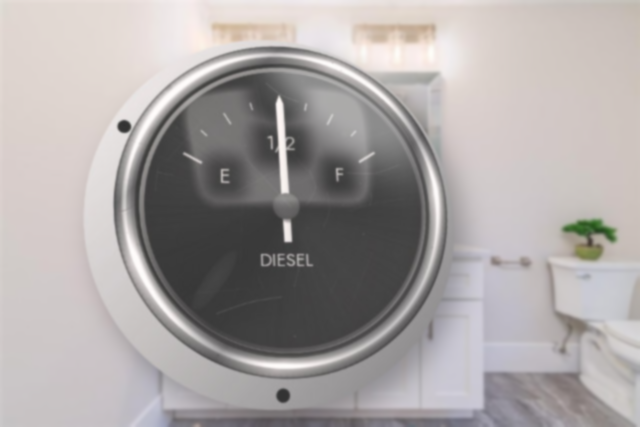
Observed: 0.5
